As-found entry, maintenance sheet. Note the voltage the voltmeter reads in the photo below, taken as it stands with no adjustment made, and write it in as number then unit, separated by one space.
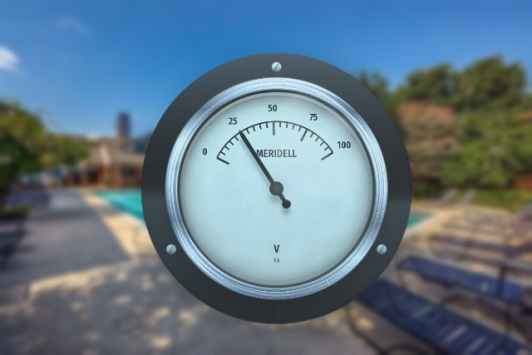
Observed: 25 V
